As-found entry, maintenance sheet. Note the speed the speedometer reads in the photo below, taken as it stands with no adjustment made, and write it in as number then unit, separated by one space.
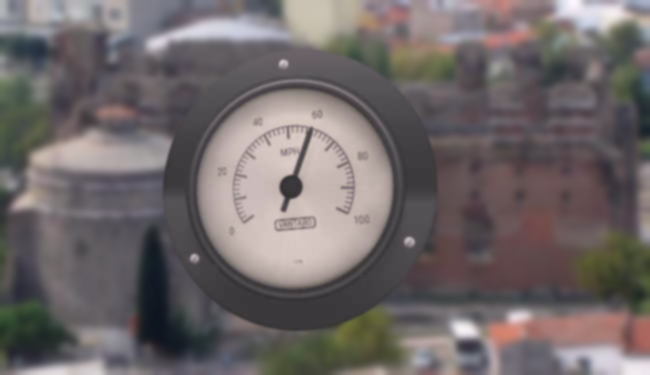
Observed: 60 mph
